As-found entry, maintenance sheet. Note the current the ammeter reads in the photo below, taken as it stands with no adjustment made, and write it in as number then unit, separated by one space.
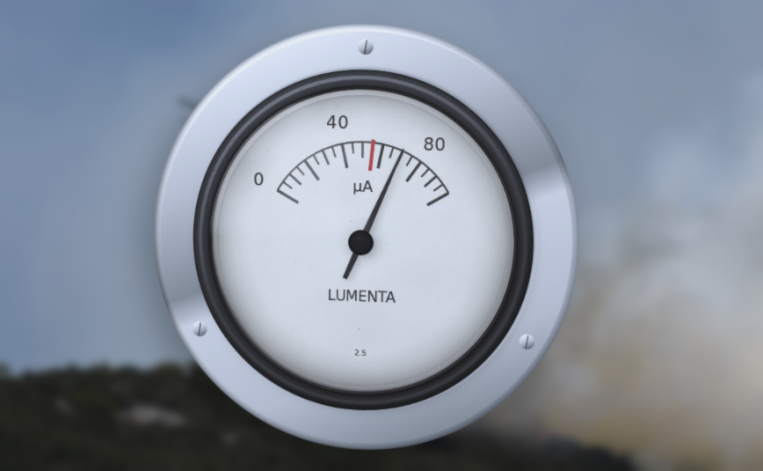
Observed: 70 µA
